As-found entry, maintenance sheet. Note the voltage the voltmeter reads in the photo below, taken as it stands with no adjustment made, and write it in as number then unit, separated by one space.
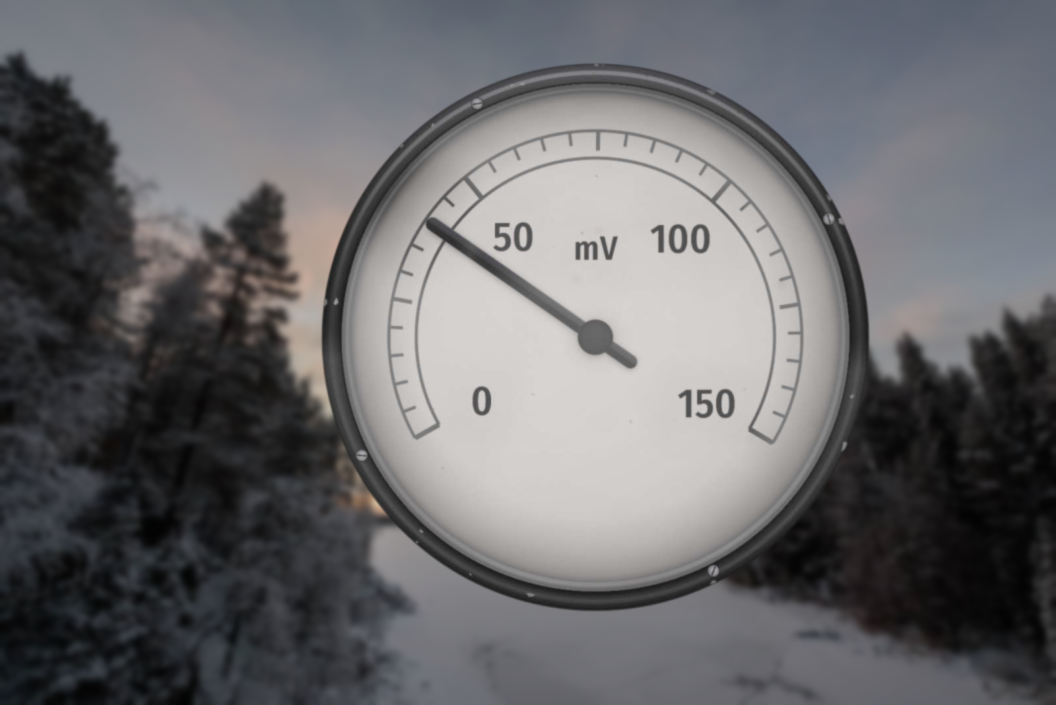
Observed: 40 mV
